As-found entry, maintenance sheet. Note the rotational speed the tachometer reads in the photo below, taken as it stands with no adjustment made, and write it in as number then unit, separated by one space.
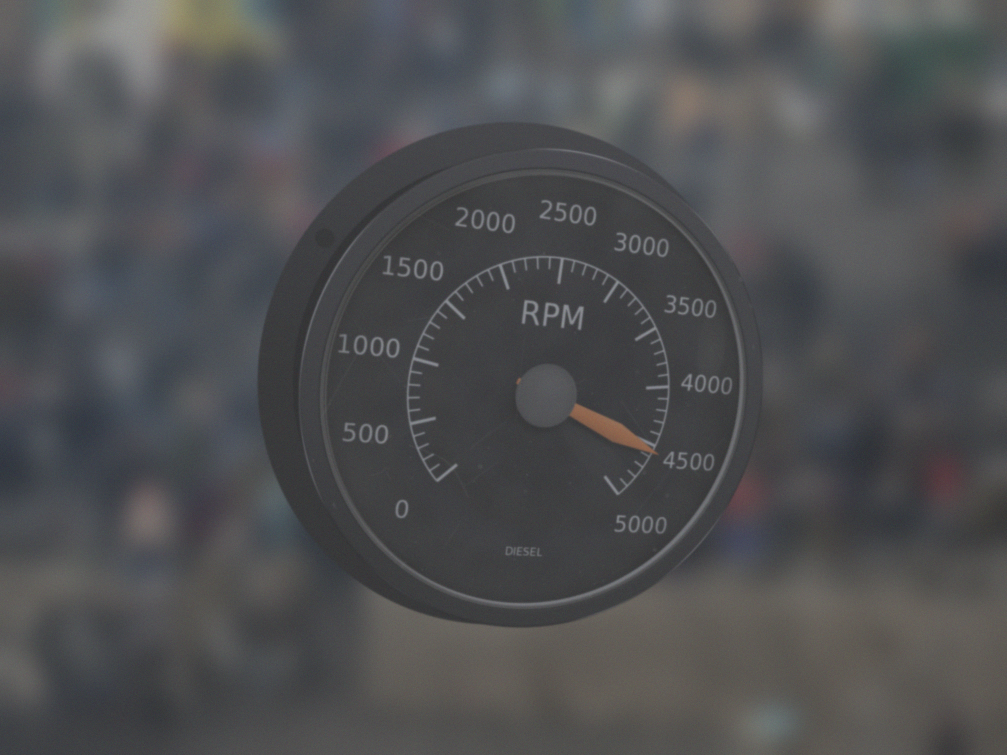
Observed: 4550 rpm
